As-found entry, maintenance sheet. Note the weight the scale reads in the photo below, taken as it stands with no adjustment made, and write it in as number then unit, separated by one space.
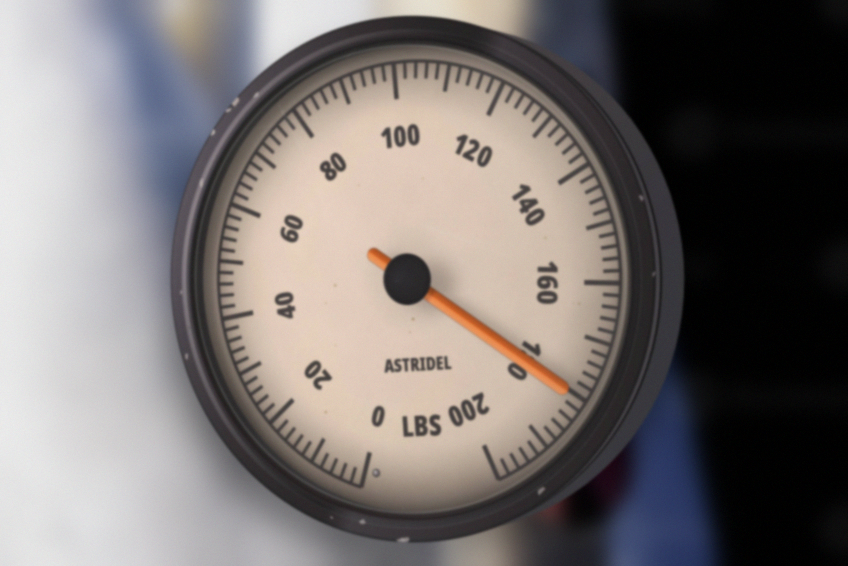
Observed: 180 lb
